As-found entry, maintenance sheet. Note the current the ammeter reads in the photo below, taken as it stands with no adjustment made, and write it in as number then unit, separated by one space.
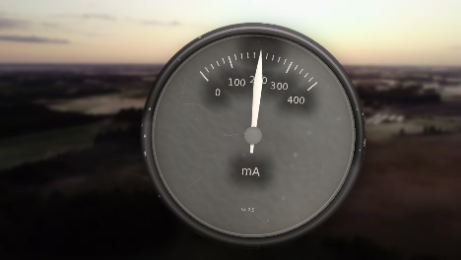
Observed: 200 mA
